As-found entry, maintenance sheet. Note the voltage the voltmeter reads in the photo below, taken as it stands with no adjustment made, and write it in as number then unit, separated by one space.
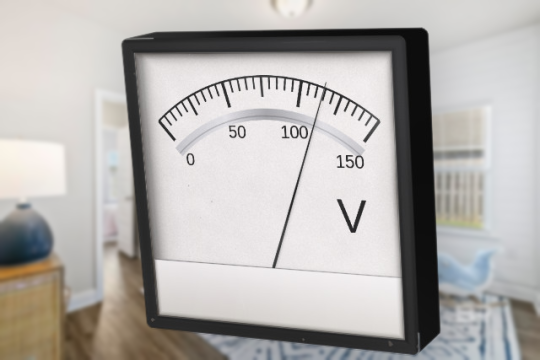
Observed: 115 V
